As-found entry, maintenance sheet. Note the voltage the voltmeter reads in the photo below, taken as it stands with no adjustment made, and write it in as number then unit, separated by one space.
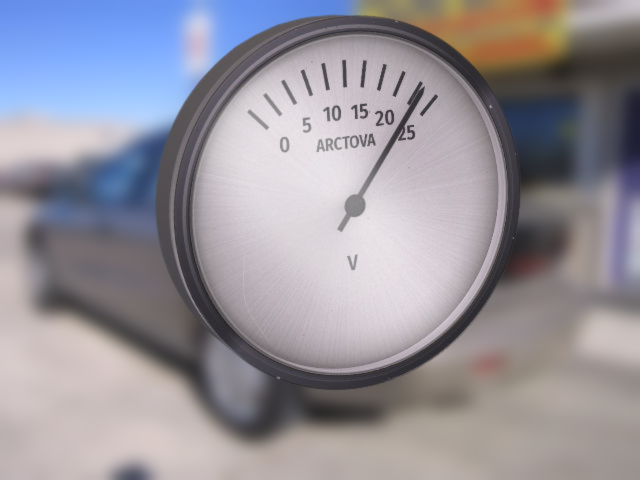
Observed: 22.5 V
